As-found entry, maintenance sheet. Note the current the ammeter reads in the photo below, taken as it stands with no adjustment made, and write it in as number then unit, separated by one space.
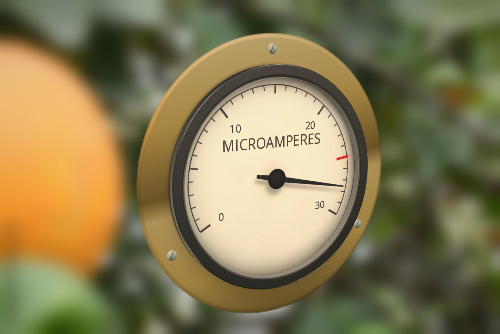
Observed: 27.5 µA
